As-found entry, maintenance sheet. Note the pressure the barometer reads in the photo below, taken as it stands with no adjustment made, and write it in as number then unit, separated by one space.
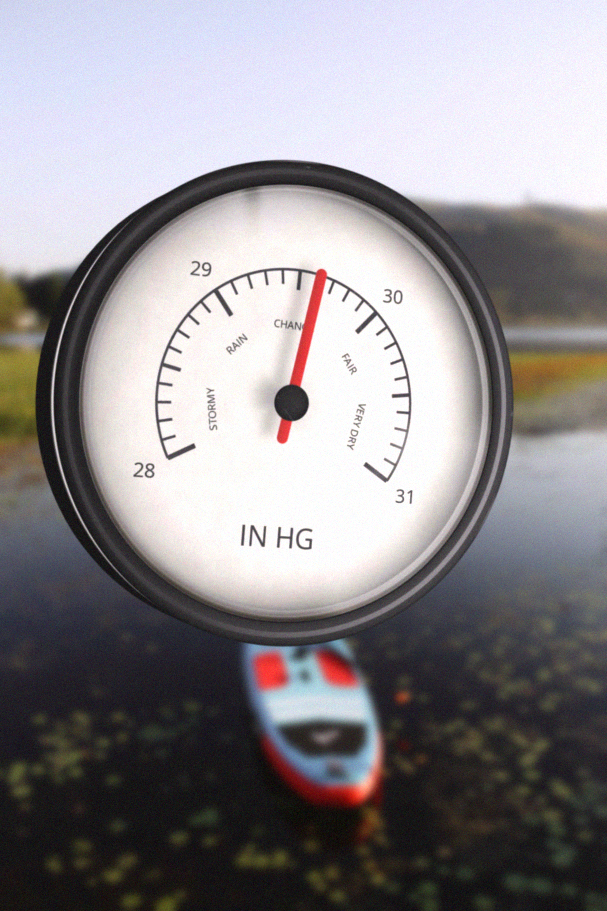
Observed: 29.6 inHg
